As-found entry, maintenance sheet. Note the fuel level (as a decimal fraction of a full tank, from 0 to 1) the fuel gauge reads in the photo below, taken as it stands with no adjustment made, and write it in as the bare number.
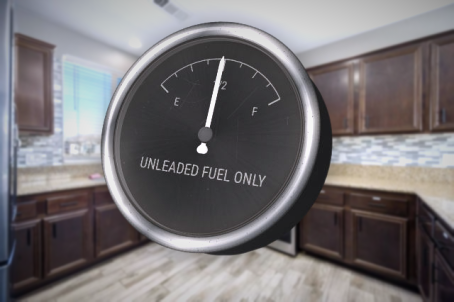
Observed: 0.5
